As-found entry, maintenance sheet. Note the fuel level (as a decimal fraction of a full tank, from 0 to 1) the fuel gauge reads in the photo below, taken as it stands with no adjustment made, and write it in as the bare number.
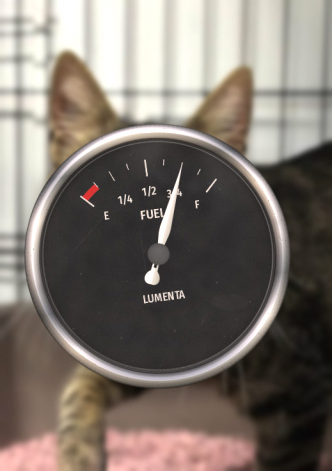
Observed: 0.75
